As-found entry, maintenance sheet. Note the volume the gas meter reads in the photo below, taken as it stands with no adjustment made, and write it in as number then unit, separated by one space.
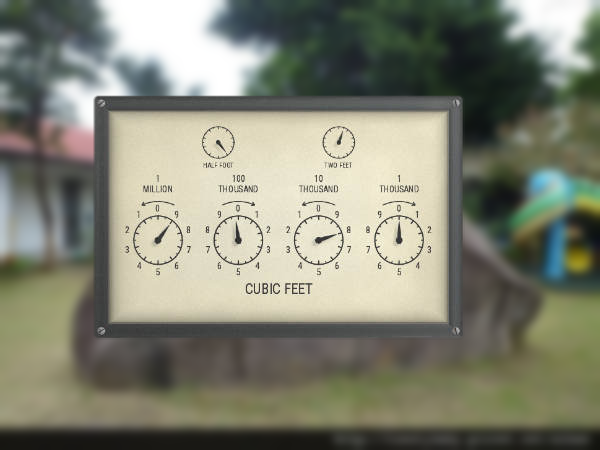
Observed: 898000 ft³
